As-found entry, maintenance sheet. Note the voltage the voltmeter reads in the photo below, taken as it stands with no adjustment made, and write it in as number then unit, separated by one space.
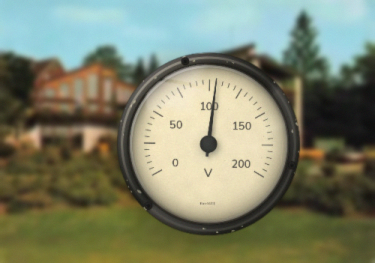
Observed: 105 V
